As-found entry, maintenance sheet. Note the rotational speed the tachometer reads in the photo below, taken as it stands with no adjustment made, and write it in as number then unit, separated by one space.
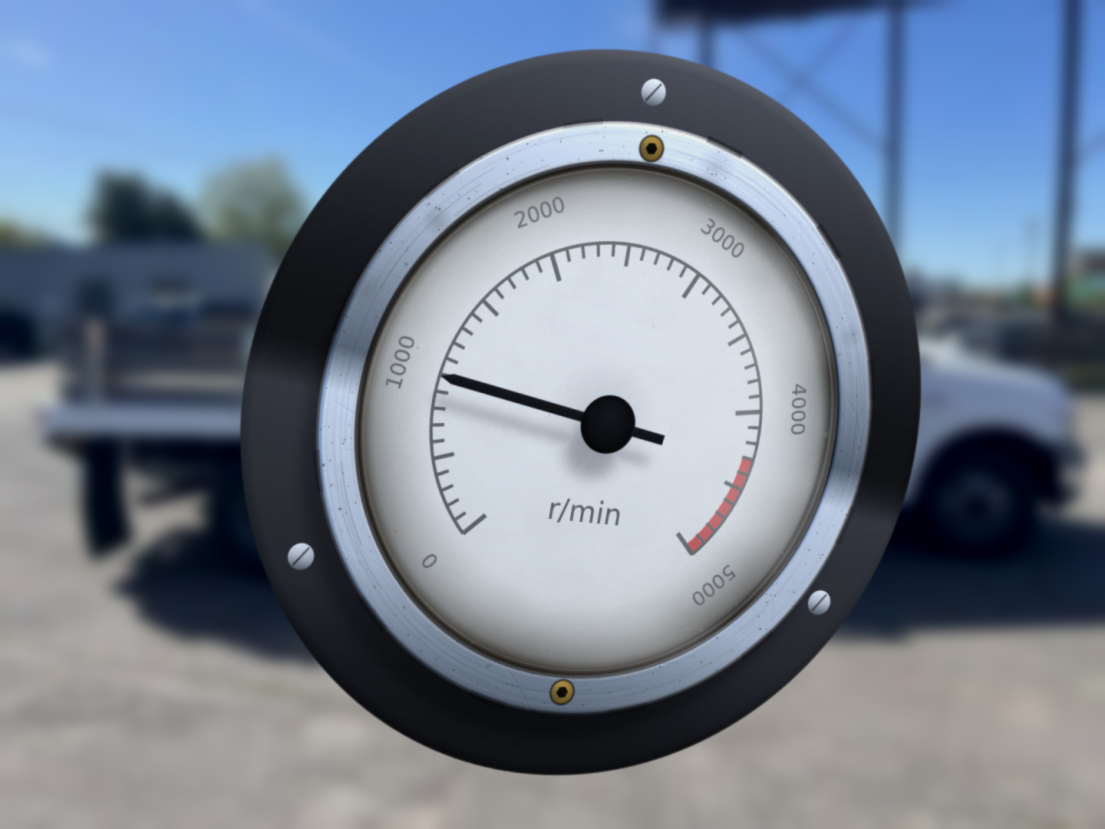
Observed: 1000 rpm
